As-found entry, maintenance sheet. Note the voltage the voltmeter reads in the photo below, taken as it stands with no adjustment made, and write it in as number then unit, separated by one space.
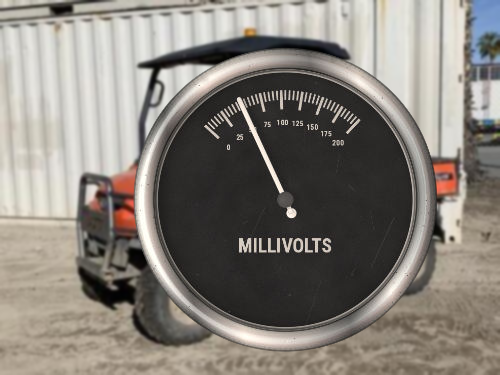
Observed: 50 mV
